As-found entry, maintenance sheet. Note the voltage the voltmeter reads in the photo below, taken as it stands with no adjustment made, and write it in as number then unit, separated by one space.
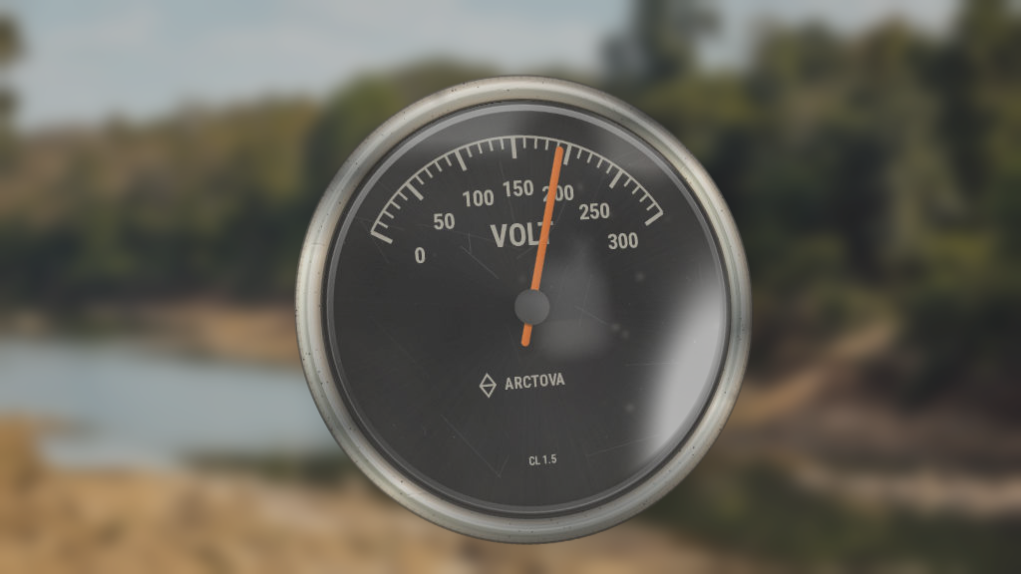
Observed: 190 V
